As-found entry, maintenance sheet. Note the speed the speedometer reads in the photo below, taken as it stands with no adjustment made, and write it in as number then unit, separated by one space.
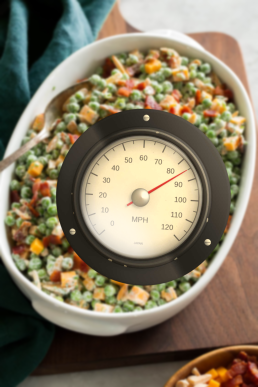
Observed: 85 mph
